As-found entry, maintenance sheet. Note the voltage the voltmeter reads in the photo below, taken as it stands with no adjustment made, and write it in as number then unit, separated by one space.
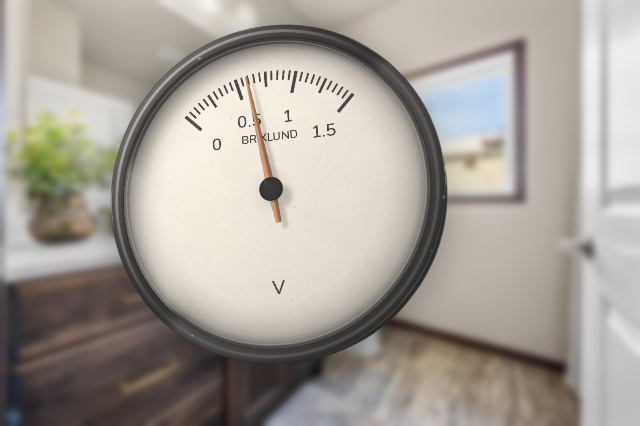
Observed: 0.6 V
